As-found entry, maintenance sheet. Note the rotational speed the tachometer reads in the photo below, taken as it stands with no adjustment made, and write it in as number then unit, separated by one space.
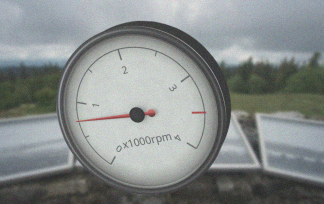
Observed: 750 rpm
